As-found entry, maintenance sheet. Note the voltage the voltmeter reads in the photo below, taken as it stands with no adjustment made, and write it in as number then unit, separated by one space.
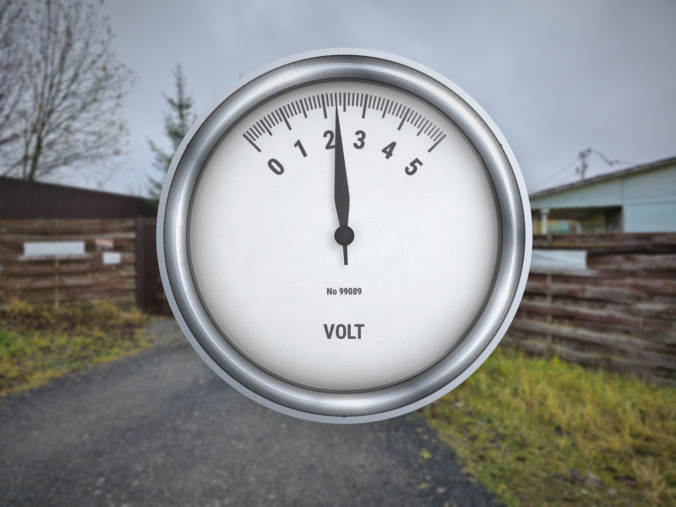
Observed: 2.3 V
